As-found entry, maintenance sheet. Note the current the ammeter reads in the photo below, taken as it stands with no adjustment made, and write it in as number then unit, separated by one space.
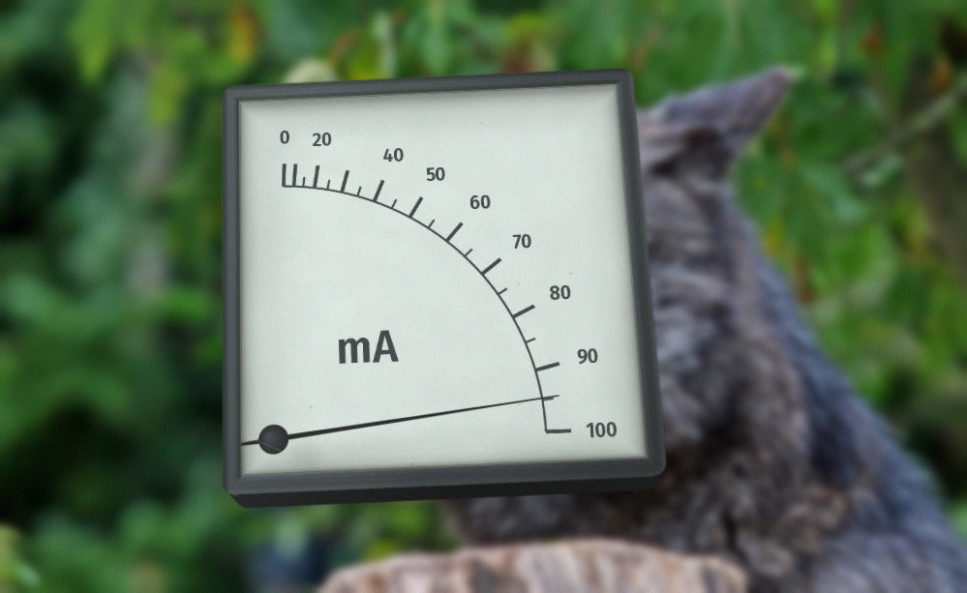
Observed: 95 mA
